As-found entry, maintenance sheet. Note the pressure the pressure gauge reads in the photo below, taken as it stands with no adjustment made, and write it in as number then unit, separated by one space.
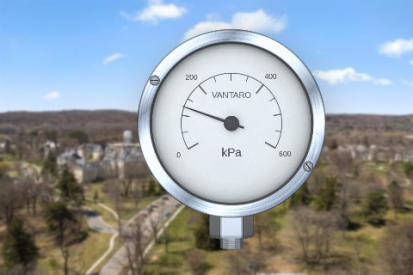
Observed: 125 kPa
